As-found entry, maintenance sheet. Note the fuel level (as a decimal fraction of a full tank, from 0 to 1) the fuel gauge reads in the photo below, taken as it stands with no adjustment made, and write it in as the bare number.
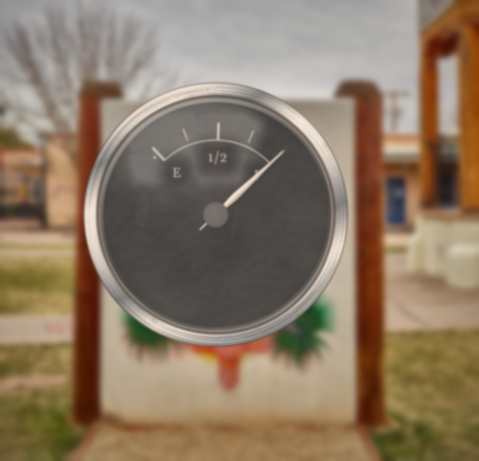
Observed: 1
